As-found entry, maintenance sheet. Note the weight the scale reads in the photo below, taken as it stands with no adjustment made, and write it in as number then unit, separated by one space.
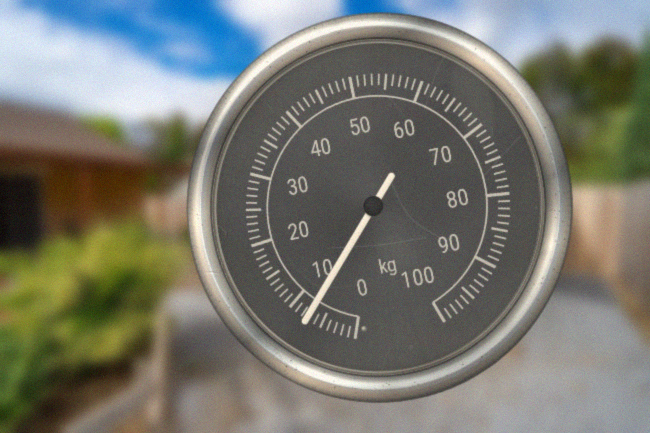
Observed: 7 kg
